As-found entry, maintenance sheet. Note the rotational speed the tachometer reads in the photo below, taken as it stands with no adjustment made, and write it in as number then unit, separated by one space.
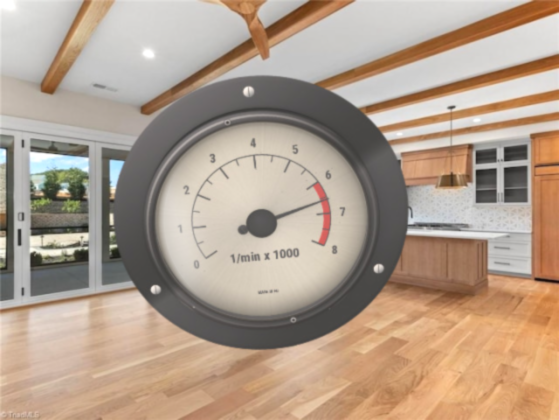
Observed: 6500 rpm
